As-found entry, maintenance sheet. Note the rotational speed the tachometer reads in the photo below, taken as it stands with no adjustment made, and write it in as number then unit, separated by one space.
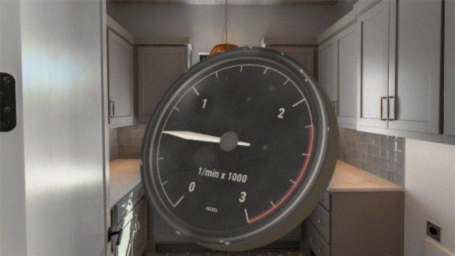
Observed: 600 rpm
